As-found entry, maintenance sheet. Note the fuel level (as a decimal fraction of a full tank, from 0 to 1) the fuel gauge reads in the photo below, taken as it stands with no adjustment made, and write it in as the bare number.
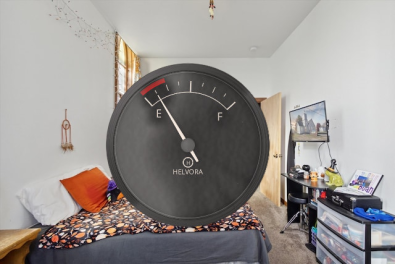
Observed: 0.125
